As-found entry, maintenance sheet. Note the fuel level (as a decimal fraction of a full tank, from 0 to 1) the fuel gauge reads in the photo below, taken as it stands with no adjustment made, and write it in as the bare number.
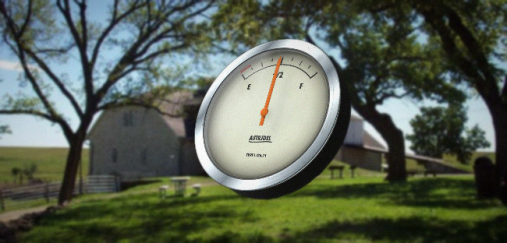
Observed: 0.5
